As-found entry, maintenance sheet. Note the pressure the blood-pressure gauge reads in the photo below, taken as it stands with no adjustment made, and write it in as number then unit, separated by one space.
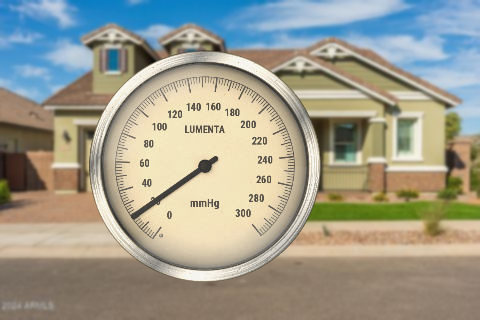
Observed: 20 mmHg
